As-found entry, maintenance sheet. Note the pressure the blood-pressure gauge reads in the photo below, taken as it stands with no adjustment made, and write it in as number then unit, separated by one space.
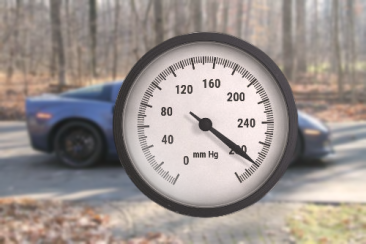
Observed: 280 mmHg
